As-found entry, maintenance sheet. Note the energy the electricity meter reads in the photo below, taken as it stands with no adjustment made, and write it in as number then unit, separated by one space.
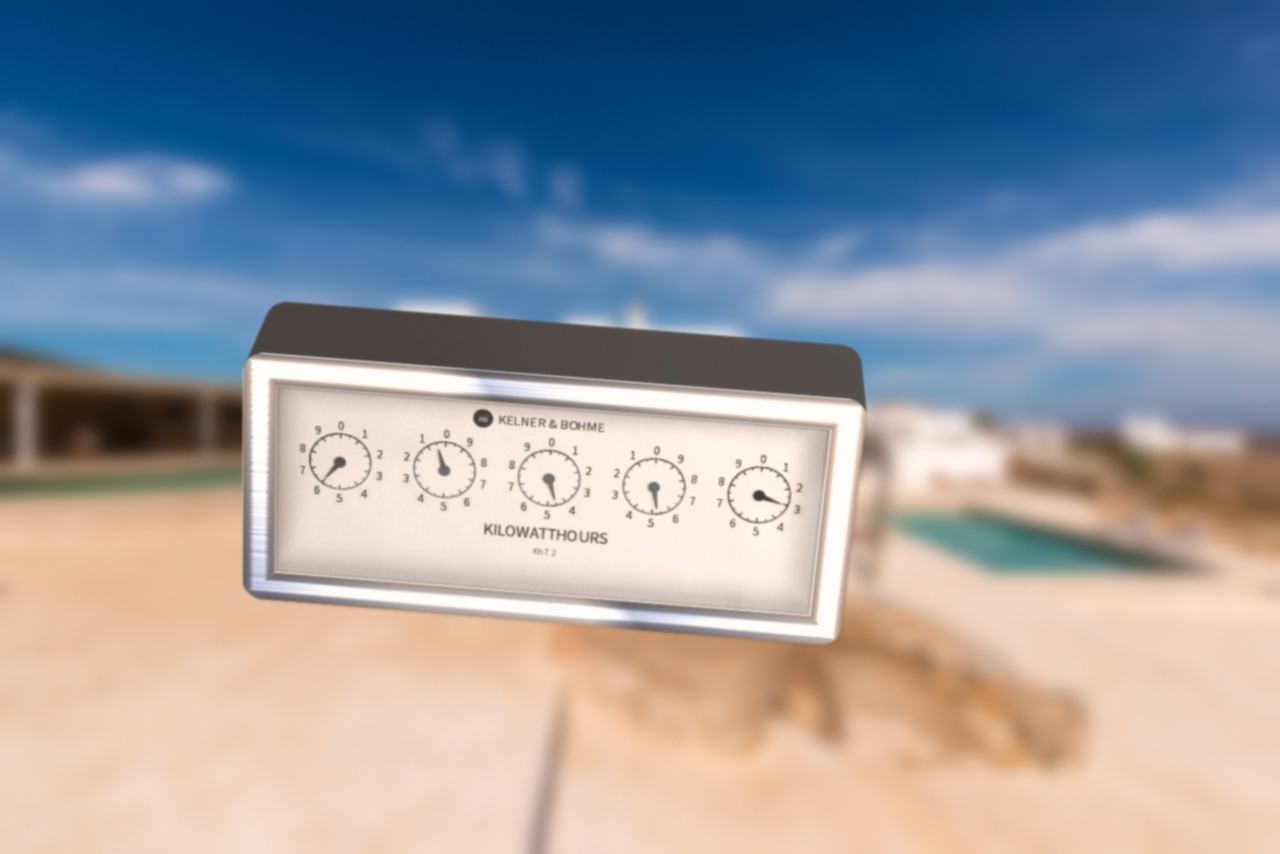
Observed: 60453 kWh
